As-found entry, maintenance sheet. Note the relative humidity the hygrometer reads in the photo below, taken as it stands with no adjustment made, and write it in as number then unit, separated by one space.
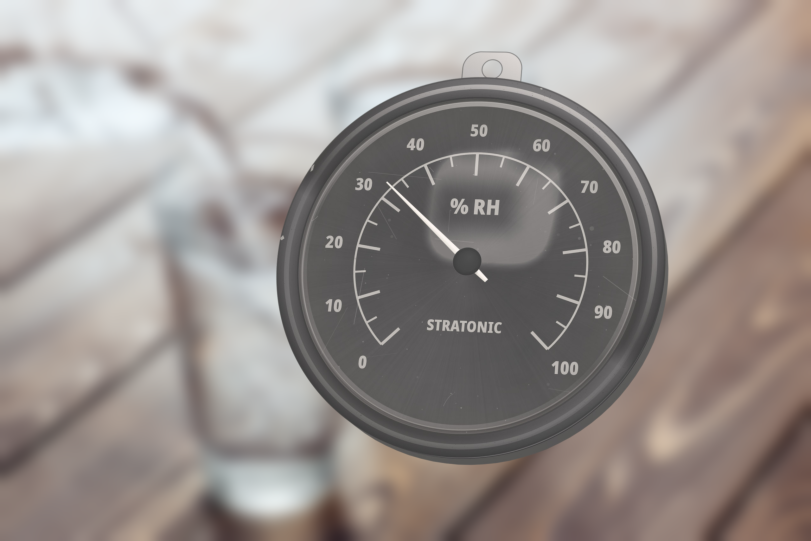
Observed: 32.5 %
